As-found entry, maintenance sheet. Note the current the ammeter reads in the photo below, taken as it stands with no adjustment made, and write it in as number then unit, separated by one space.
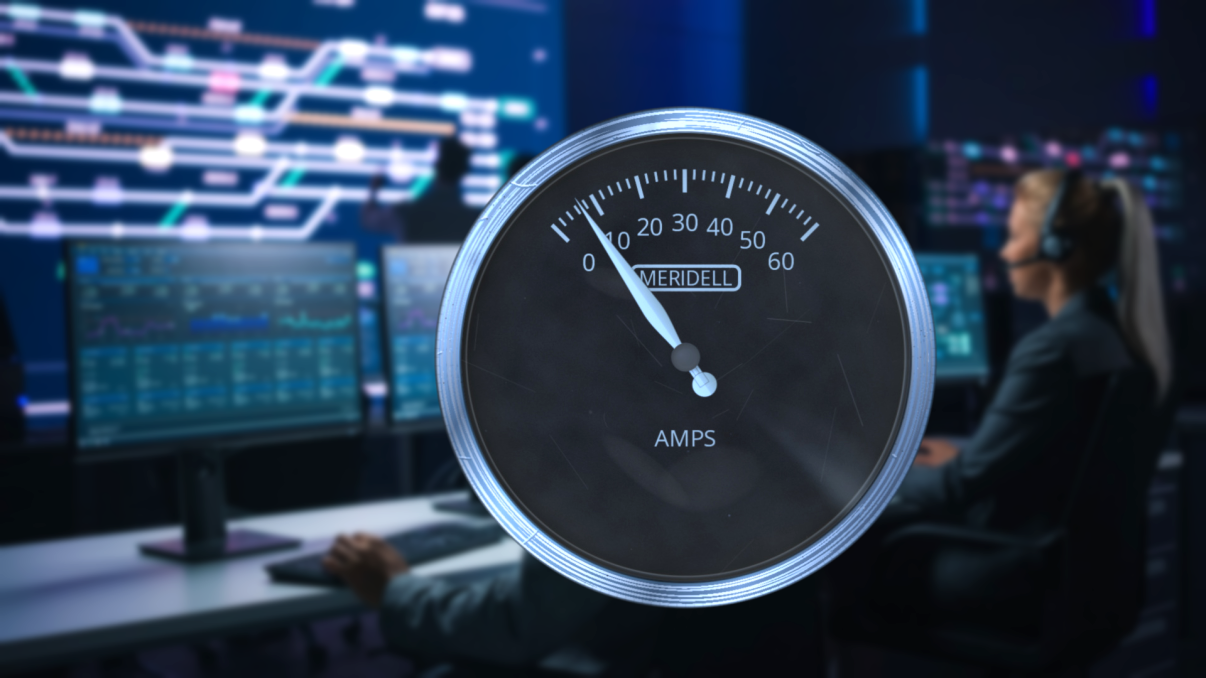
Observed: 7 A
